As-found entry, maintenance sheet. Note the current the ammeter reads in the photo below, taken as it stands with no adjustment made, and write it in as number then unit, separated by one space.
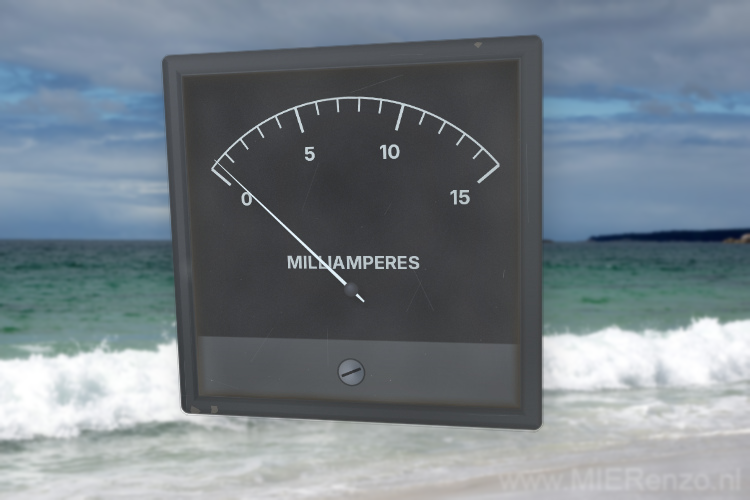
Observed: 0.5 mA
